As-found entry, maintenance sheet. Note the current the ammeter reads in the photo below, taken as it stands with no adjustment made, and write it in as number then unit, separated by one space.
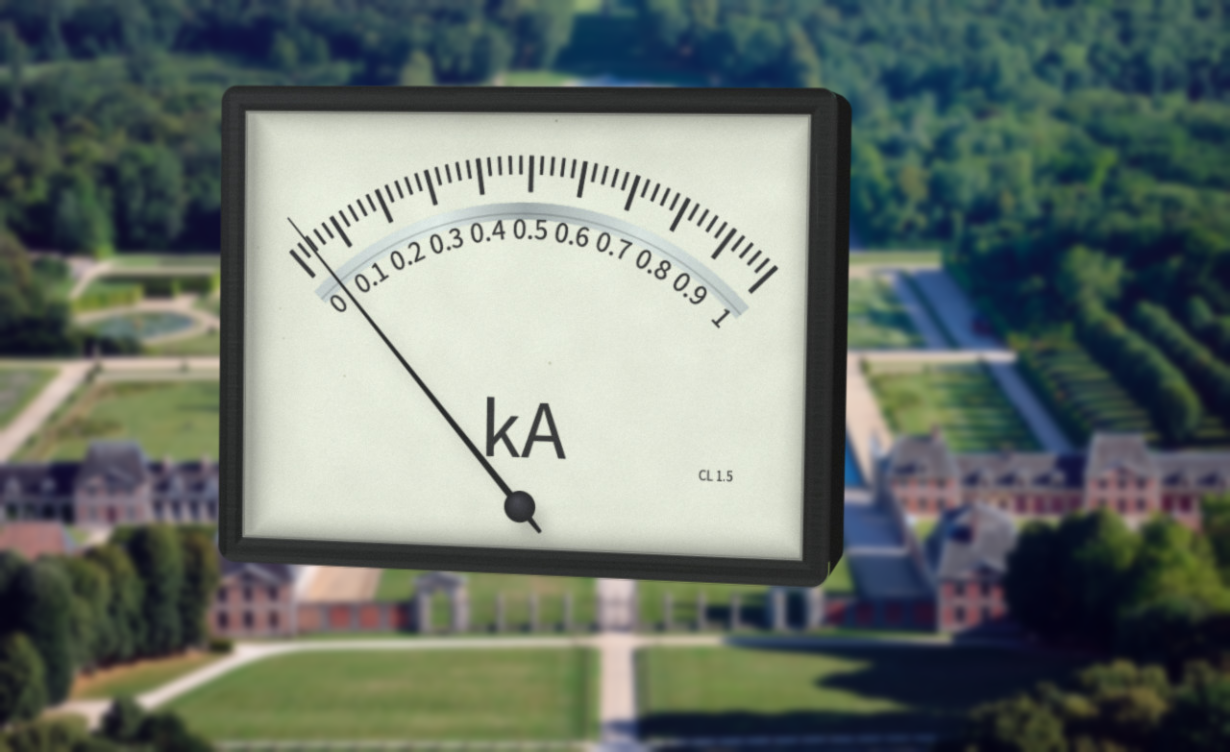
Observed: 0.04 kA
